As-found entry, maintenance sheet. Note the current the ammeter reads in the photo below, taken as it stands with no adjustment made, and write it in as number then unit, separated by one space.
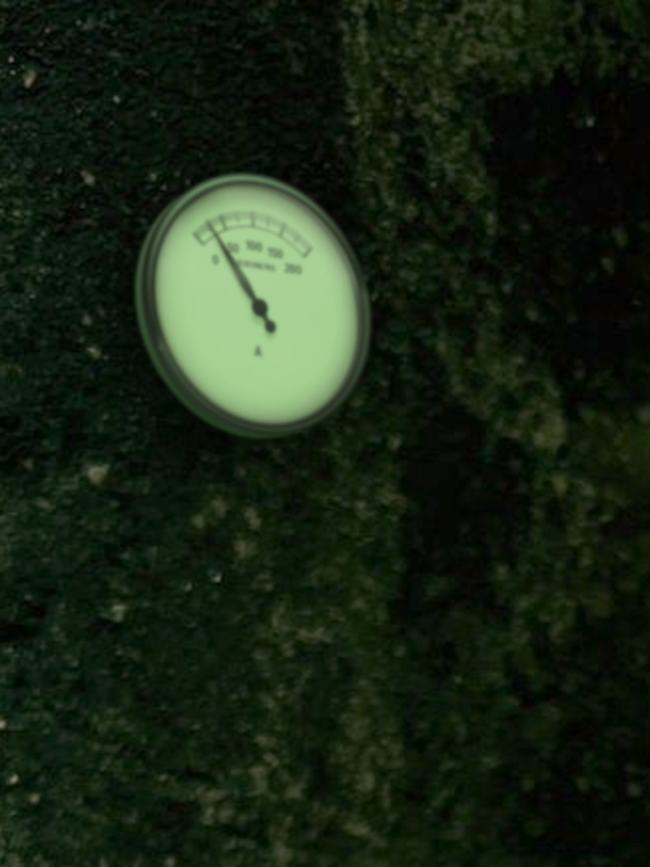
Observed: 25 A
